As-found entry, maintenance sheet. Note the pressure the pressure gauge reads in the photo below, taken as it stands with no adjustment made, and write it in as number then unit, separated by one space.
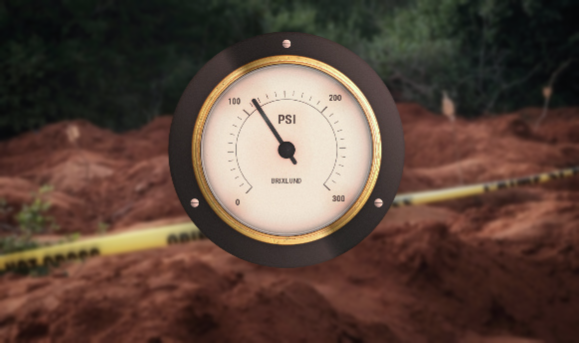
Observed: 115 psi
